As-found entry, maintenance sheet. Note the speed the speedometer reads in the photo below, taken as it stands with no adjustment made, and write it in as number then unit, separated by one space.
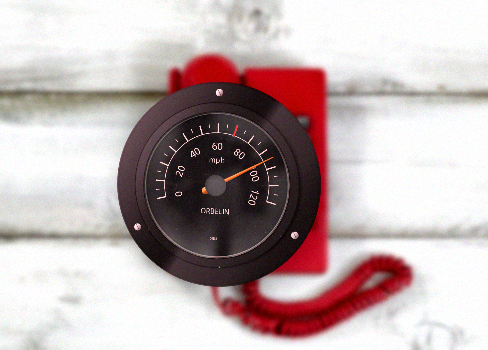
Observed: 95 mph
